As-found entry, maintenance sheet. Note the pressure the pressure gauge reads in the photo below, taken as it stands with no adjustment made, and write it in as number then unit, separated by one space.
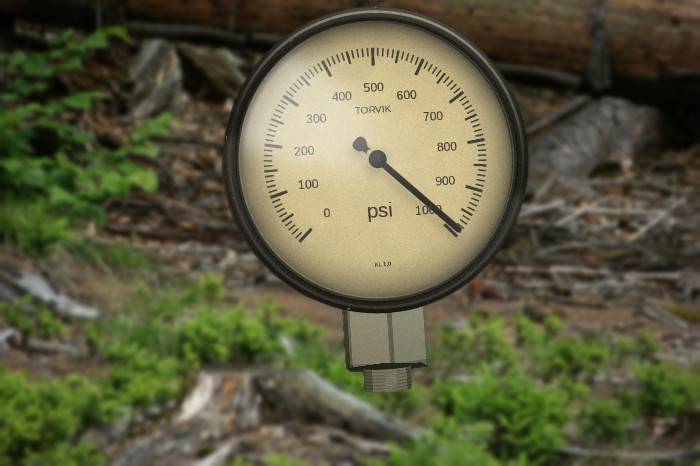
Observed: 990 psi
